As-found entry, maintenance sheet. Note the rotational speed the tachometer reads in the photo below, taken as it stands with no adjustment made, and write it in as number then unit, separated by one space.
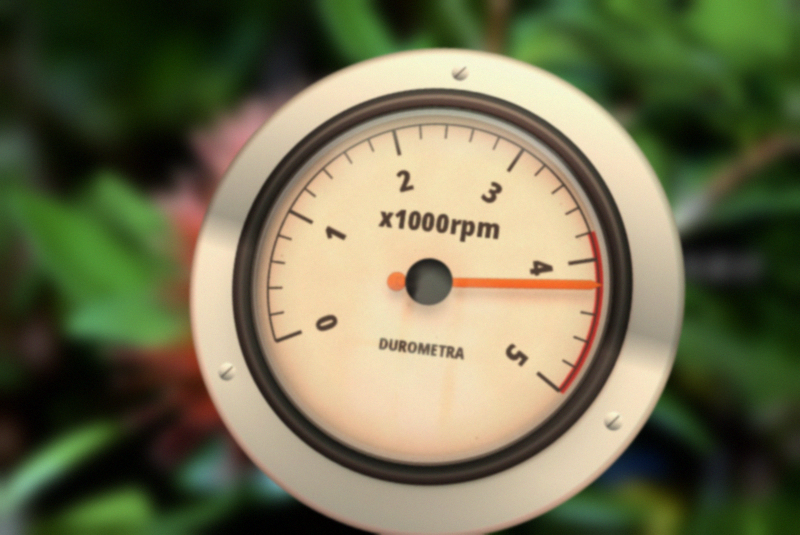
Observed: 4200 rpm
